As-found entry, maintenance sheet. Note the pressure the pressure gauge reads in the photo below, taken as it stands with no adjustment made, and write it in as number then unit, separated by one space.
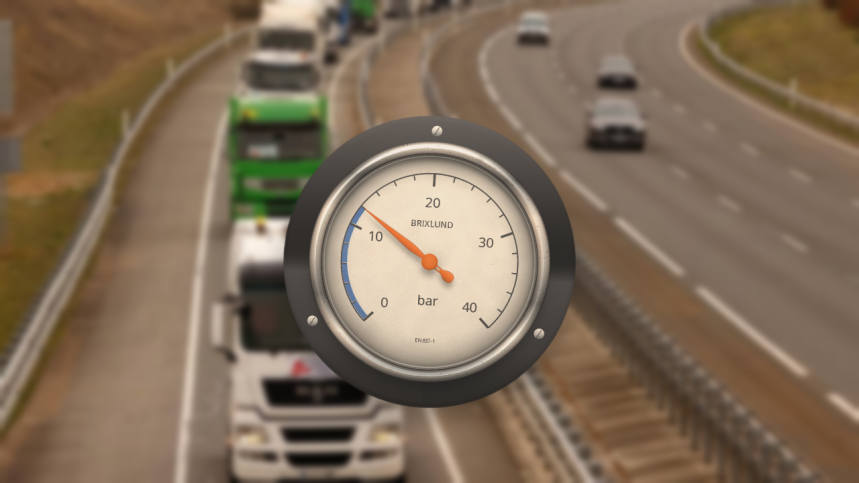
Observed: 12 bar
